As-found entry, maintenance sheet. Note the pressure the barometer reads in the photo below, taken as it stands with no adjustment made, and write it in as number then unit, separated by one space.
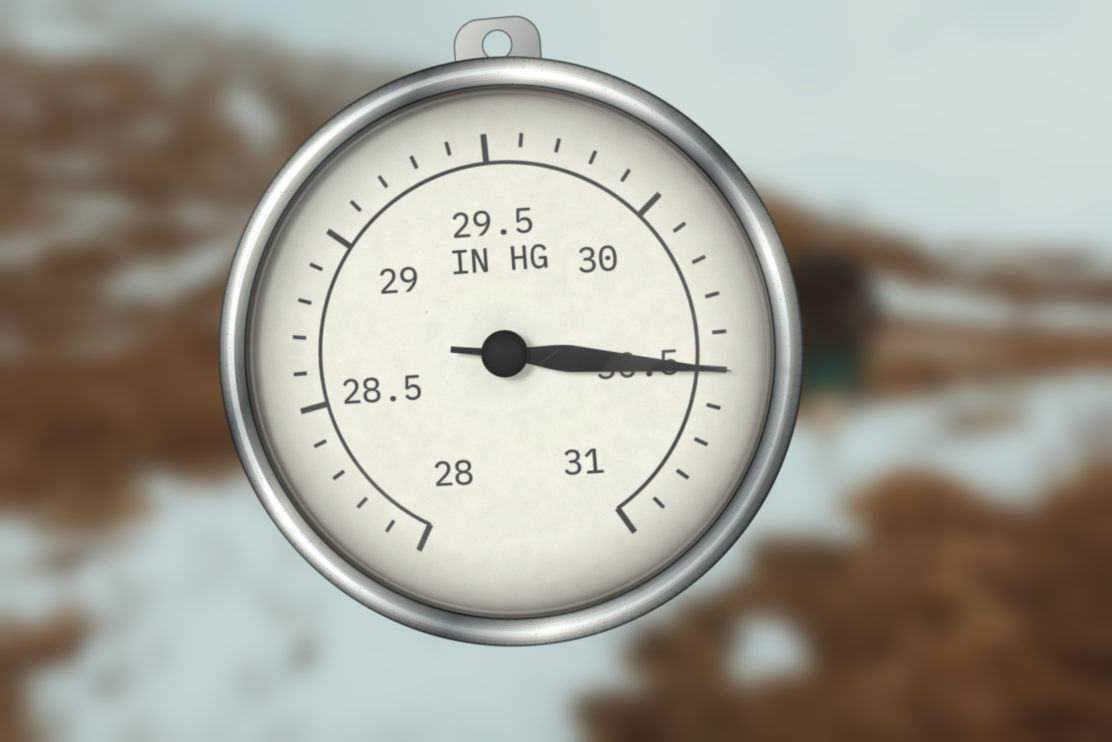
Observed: 30.5 inHg
